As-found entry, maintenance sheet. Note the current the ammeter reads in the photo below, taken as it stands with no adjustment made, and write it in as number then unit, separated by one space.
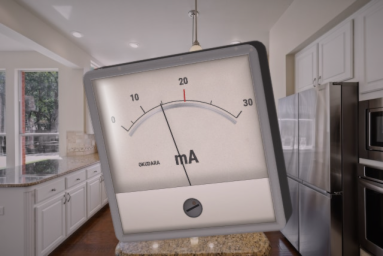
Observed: 15 mA
